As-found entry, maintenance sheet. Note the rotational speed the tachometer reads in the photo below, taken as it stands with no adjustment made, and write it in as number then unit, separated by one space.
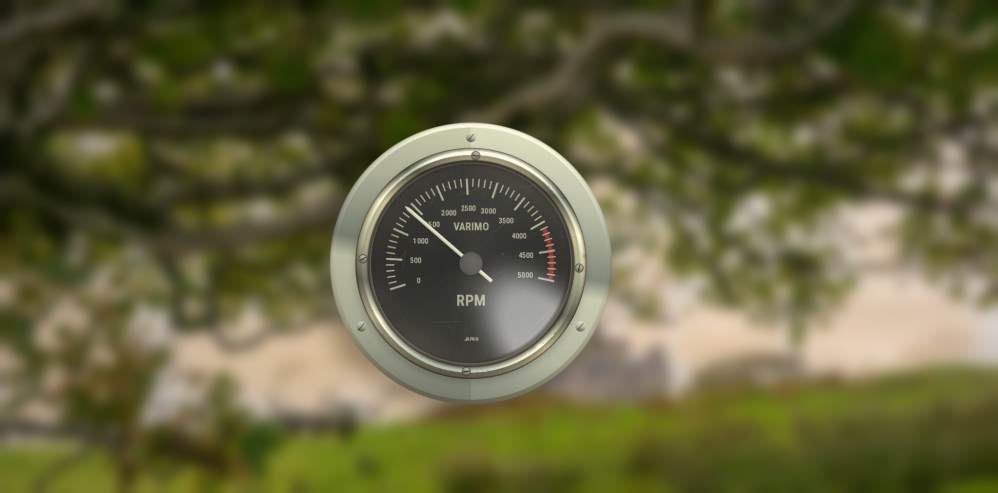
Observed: 1400 rpm
